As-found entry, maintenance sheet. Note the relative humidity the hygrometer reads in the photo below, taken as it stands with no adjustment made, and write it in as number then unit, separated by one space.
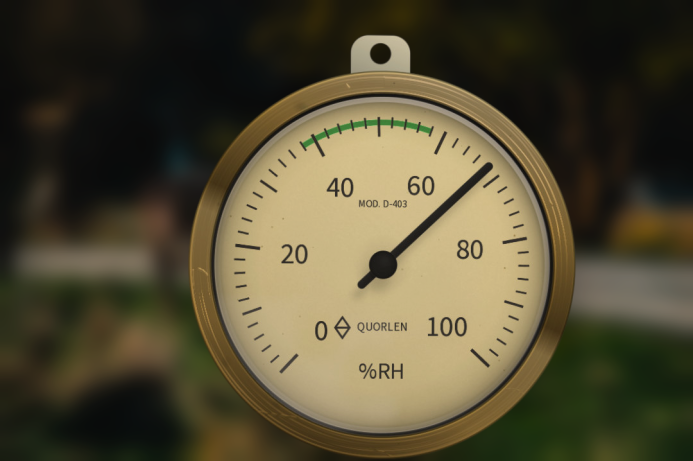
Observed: 68 %
